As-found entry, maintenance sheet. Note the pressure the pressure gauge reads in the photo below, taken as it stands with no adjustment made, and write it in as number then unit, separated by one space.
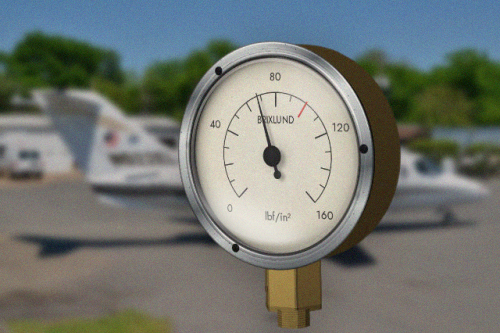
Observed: 70 psi
